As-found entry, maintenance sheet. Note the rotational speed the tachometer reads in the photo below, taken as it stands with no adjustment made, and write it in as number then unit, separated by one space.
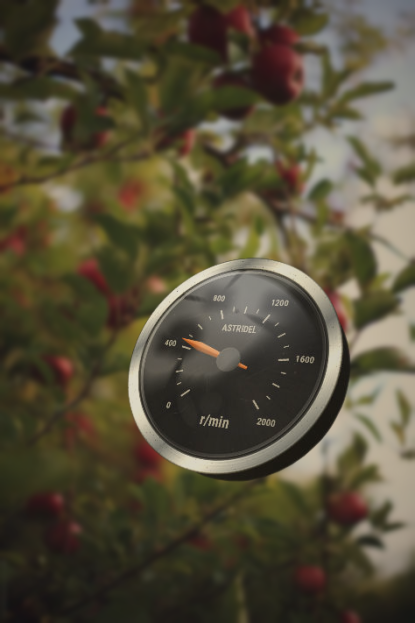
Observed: 450 rpm
